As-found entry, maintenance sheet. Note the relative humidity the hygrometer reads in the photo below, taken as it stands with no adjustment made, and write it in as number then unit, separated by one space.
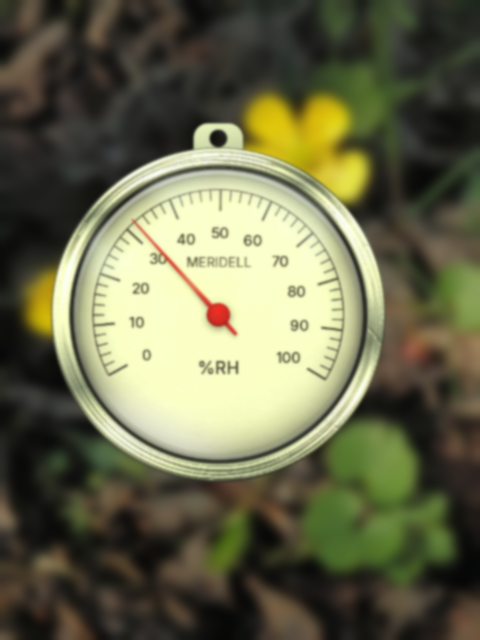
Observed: 32 %
